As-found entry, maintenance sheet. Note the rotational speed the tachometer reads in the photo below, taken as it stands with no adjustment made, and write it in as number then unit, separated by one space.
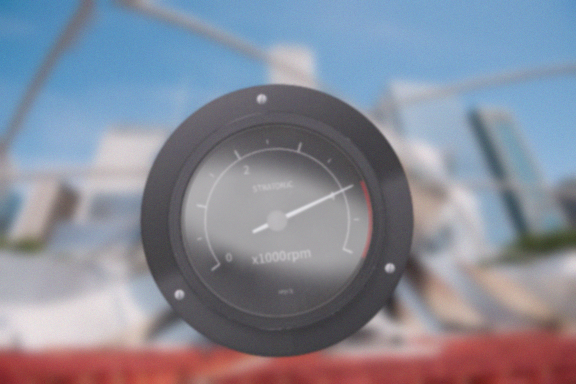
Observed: 4000 rpm
